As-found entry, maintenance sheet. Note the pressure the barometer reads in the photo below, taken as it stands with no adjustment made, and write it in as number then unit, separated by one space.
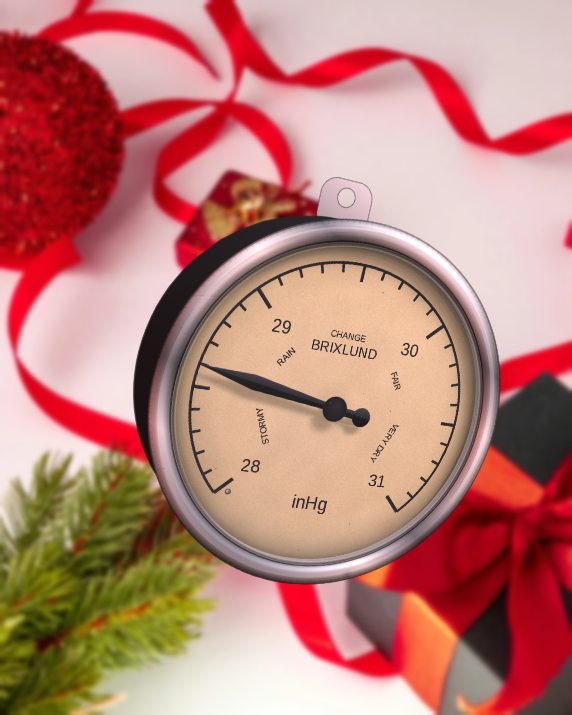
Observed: 28.6 inHg
